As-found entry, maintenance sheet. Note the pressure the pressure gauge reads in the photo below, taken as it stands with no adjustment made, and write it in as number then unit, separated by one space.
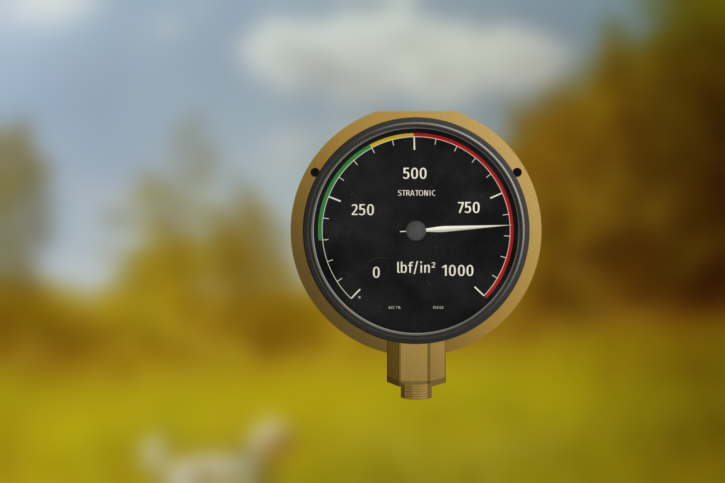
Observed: 825 psi
